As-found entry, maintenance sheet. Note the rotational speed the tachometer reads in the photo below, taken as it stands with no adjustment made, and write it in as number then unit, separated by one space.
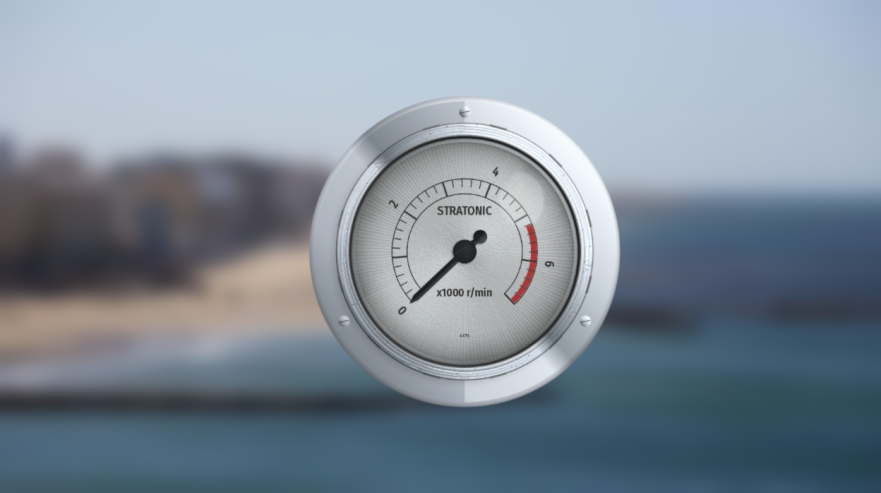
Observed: 0 rpm
